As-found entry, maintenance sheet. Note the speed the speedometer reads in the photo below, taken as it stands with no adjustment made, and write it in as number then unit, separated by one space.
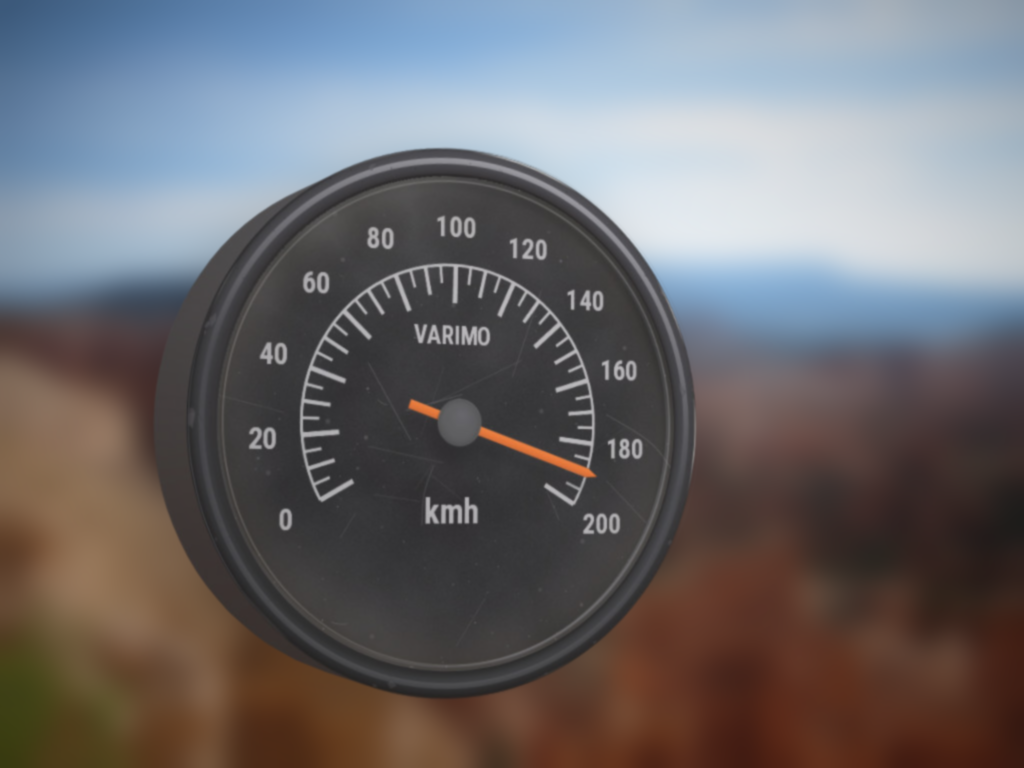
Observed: 190 km/h
